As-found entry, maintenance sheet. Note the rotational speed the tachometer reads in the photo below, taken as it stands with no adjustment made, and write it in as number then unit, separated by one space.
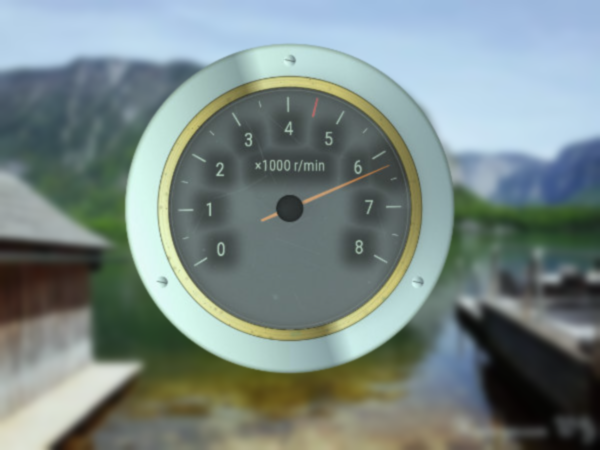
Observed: 6250 rpm
